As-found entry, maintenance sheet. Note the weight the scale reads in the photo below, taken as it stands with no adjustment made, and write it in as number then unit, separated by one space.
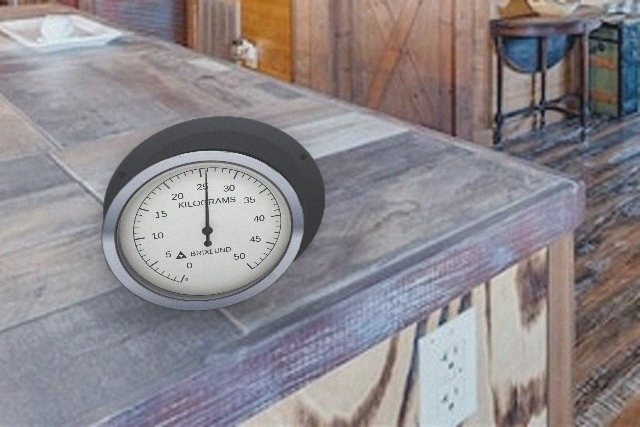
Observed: 26 kg
